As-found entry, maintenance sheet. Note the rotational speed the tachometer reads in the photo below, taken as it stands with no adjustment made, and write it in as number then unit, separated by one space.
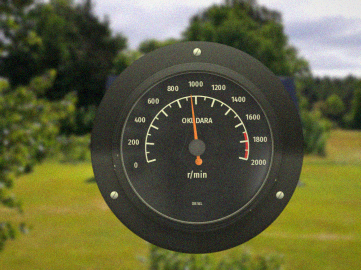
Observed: 950 rpm
